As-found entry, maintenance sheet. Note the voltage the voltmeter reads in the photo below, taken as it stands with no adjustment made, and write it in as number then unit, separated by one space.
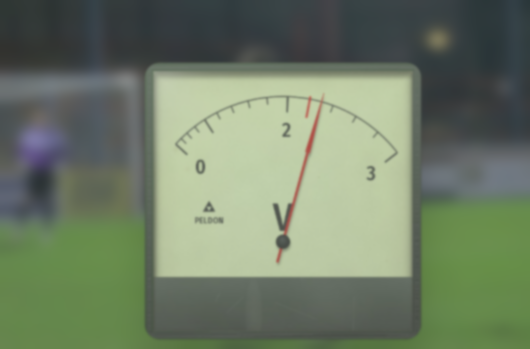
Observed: 2.3 V
